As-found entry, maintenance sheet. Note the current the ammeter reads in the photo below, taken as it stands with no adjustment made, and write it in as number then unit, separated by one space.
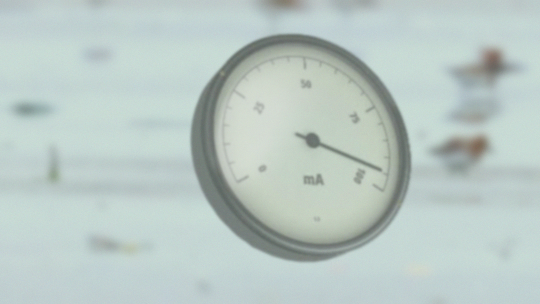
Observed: 95 mA
